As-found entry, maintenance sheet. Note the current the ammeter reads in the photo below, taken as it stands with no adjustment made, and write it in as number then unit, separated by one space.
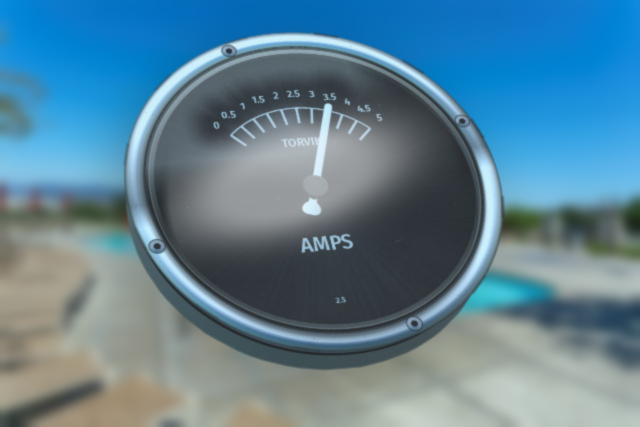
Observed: 3.5 A
